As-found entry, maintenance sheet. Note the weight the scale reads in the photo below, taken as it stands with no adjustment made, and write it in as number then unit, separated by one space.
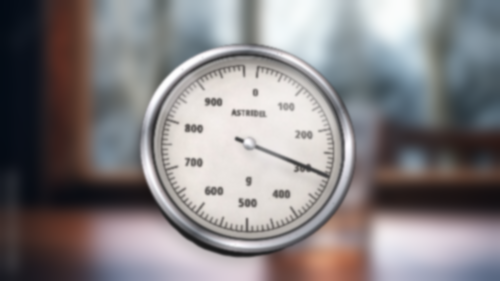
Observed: 300 g
